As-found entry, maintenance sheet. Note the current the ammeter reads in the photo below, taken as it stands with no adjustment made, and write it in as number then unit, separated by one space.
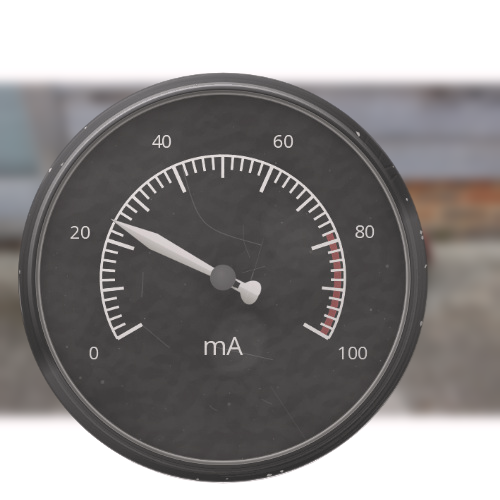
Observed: 24 mA
